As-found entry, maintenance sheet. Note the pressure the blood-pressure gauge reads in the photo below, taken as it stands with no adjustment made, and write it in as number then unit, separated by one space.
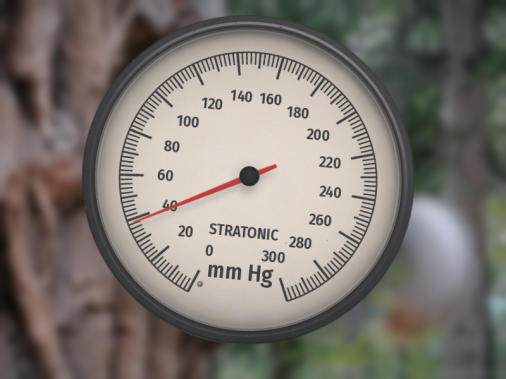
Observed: 38 mmHg
